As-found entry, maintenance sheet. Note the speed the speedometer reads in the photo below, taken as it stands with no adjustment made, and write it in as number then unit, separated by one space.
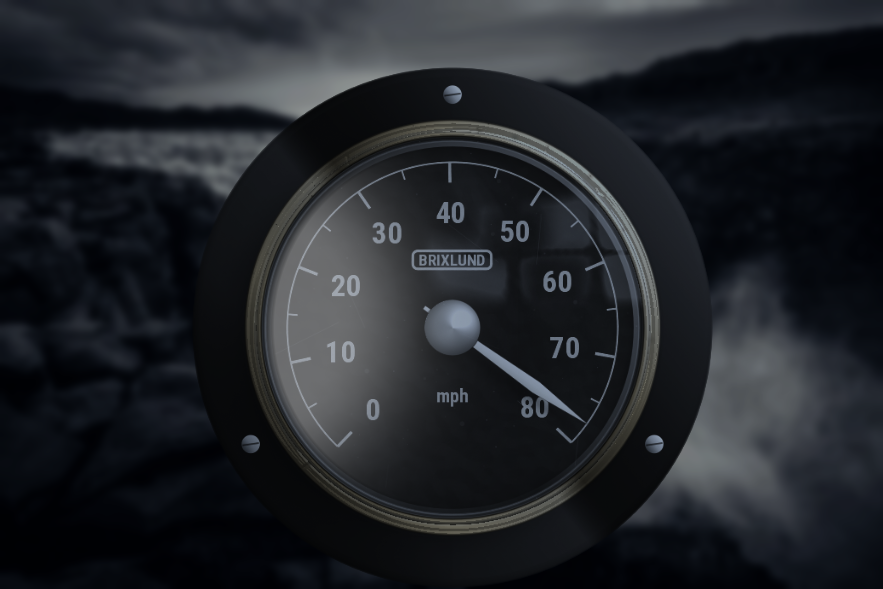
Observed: 77.5 mph
